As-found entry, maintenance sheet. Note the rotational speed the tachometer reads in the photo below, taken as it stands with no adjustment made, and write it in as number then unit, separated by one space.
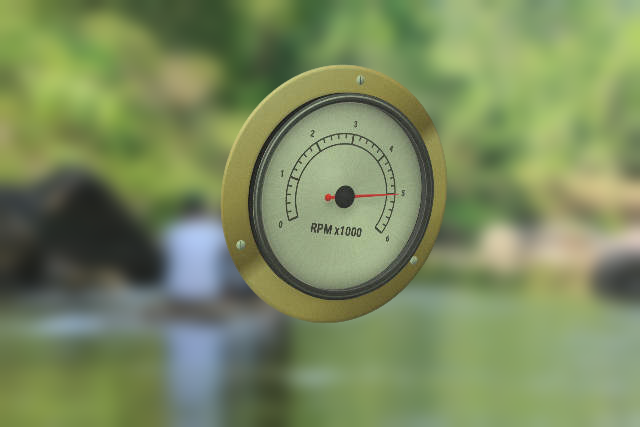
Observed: 5000 rpm
